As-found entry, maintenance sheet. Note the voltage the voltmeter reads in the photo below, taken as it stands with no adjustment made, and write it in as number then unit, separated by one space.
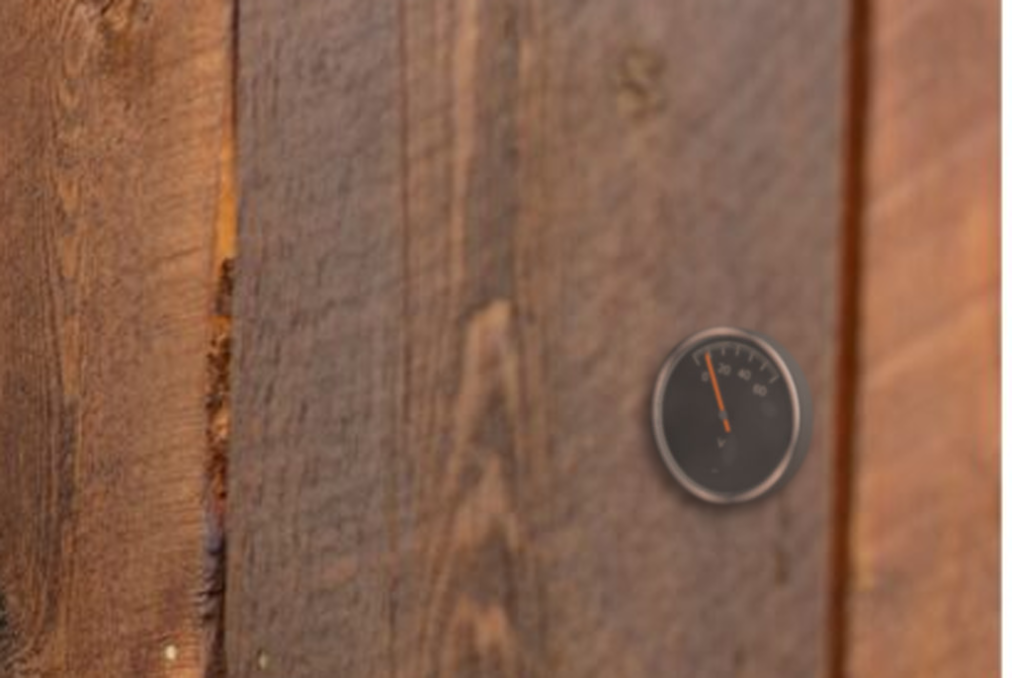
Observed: 10 V
